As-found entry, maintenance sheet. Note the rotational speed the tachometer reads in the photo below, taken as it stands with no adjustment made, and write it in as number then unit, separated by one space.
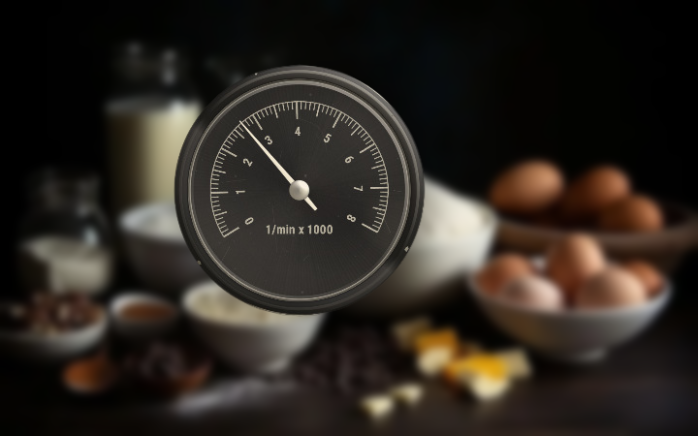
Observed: 2700 rpm
